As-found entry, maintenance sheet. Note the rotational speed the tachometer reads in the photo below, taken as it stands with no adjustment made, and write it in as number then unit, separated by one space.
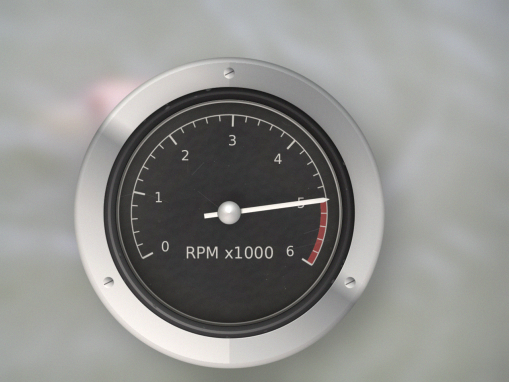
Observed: 5000 rpm
